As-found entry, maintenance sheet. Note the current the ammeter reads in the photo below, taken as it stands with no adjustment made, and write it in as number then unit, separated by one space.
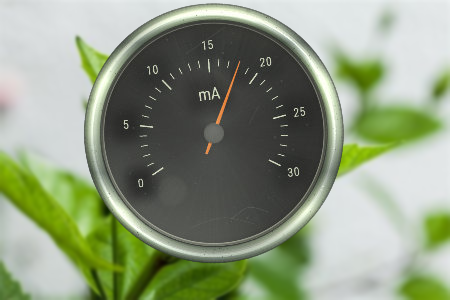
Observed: 18 mA
